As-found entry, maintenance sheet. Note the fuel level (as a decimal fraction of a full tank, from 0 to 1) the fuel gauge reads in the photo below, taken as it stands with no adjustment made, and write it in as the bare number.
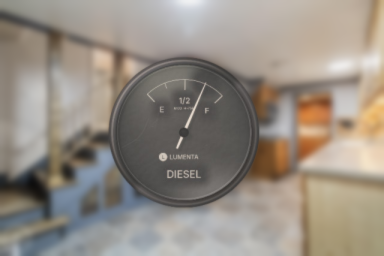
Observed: 0.75
